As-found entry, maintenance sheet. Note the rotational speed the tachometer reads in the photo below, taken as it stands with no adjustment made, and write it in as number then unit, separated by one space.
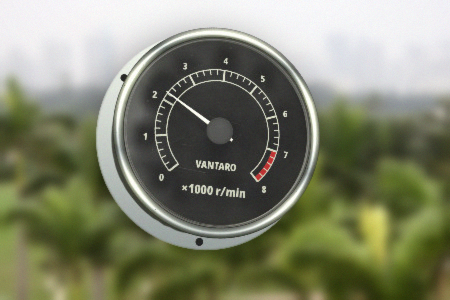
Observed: 2200 rpm
